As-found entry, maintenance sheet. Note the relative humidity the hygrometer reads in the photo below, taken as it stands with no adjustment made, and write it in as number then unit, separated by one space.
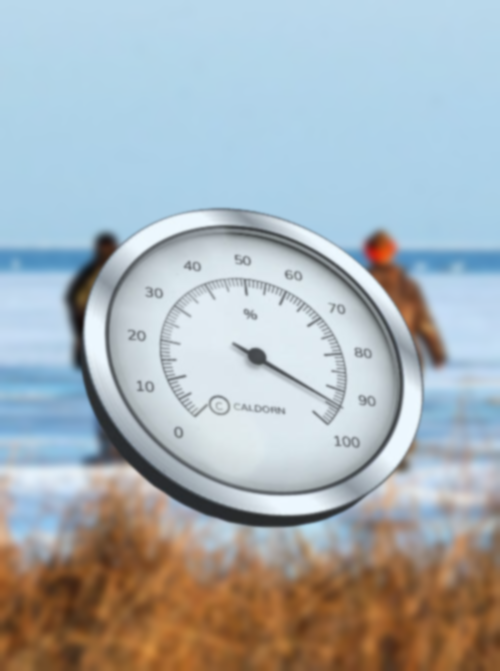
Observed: 95 %
